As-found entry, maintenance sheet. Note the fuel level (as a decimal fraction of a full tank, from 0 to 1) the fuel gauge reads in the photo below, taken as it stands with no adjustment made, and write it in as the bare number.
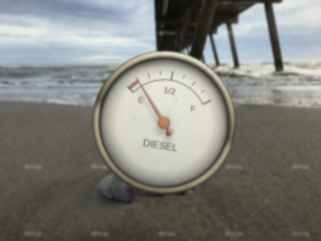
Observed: 0.125
